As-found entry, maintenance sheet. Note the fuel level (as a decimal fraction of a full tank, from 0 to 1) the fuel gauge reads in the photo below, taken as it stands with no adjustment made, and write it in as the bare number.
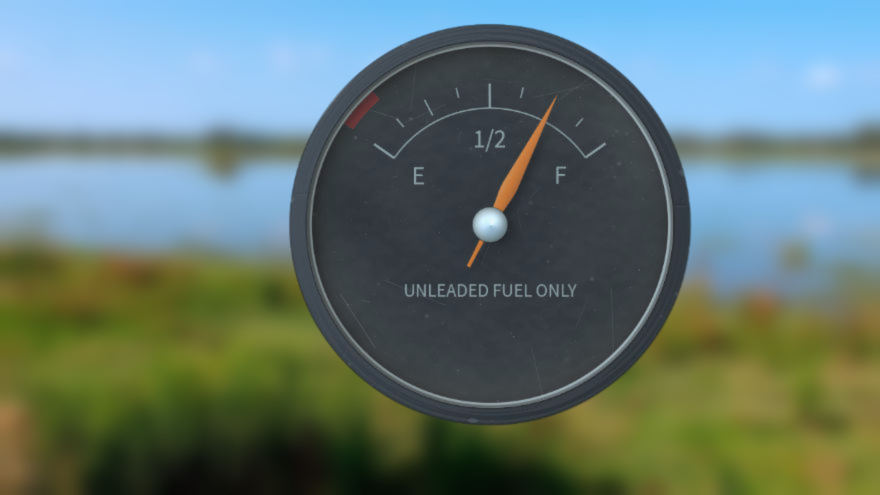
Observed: 0.75
